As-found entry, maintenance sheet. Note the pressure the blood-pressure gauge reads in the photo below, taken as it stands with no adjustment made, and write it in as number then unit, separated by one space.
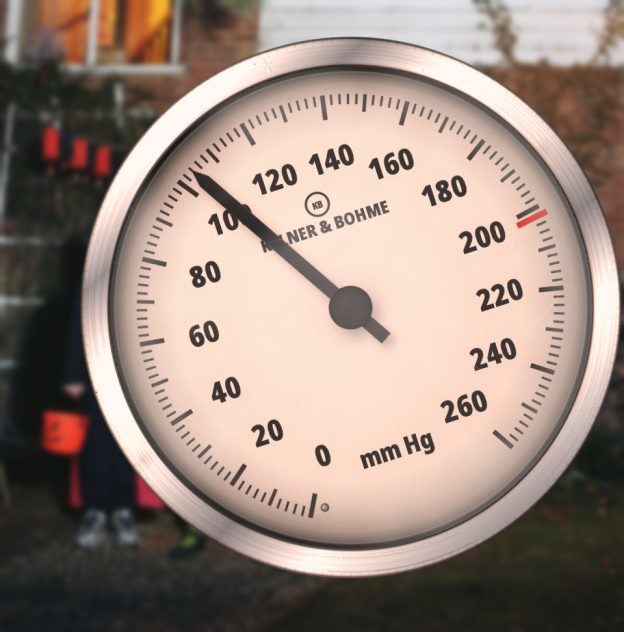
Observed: 104 mmHg
